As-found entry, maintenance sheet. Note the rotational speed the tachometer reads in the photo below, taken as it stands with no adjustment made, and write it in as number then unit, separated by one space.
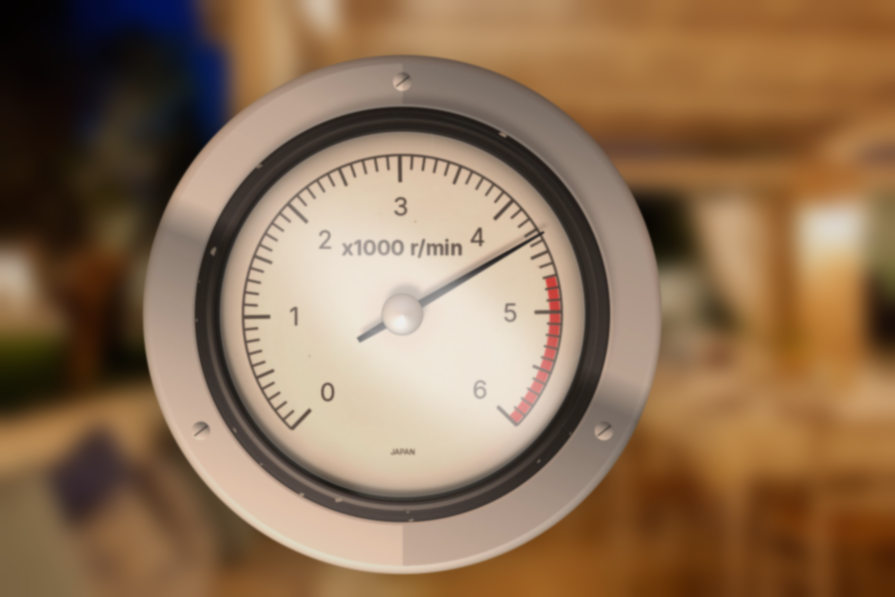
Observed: 4350 rpm
